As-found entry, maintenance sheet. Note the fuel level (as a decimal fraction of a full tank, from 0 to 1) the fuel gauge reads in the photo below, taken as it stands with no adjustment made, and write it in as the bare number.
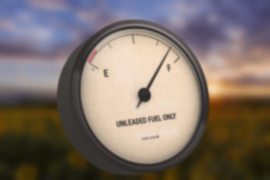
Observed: 0.875
